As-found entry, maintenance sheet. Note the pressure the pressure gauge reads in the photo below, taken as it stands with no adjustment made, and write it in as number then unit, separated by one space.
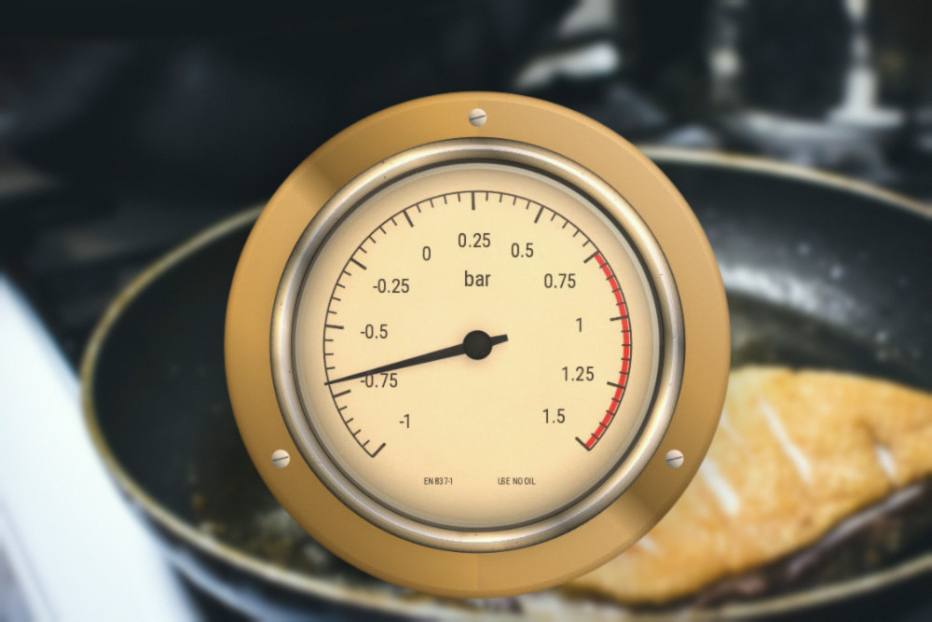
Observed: -0.7 bar
